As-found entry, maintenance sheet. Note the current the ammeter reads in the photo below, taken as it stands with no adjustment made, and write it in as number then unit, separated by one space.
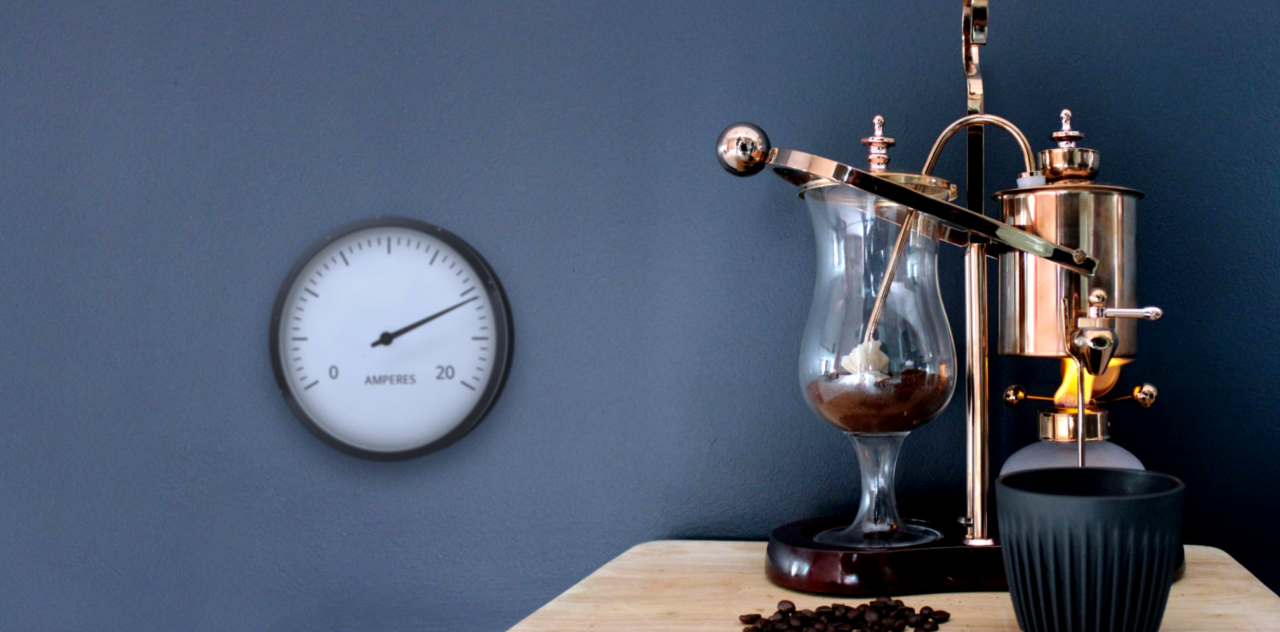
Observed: 15.5 A
